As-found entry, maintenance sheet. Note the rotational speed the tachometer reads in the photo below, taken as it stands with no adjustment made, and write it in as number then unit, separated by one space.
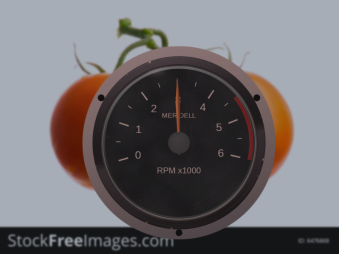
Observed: 3000 rpm
